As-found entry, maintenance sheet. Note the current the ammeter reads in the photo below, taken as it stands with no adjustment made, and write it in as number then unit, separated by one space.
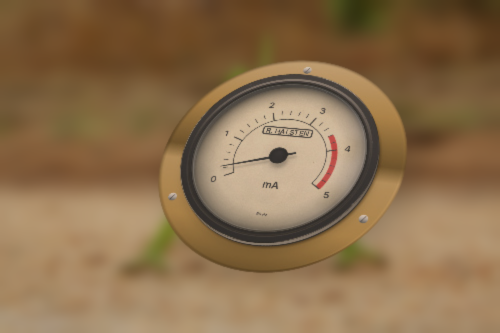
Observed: 0.2 mA
